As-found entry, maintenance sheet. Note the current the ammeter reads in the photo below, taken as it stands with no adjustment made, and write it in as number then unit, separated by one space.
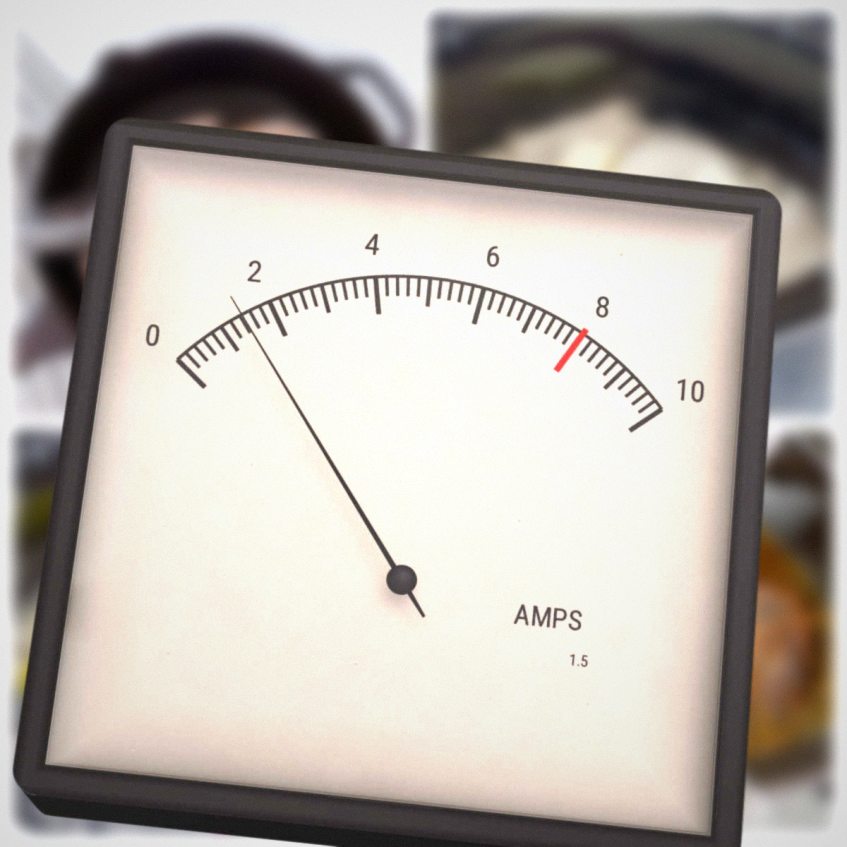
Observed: 1.4 A
